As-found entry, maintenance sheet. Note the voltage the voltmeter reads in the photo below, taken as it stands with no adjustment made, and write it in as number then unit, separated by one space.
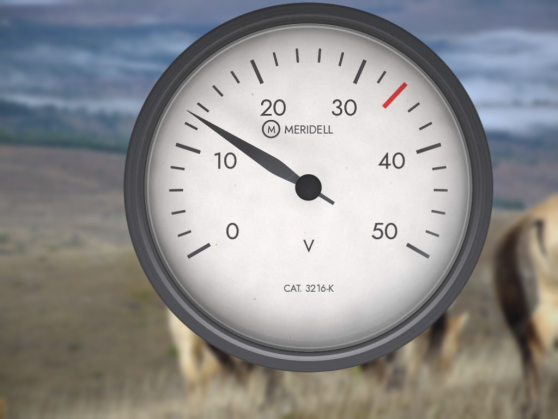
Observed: 13 V
